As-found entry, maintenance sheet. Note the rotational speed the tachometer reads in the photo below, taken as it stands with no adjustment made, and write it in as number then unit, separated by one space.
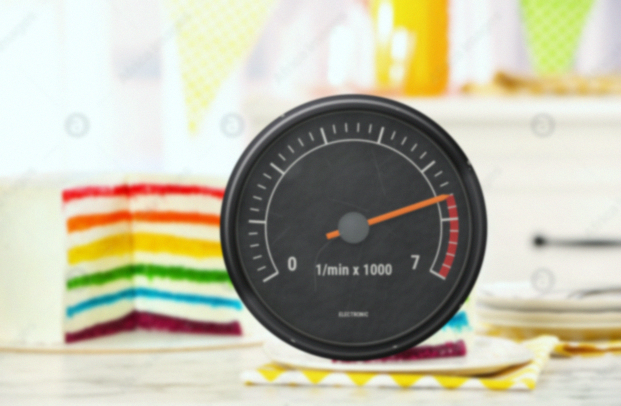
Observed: 5600 rpm
